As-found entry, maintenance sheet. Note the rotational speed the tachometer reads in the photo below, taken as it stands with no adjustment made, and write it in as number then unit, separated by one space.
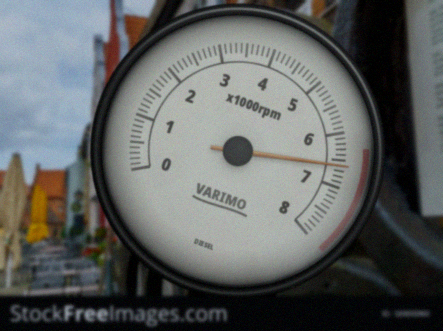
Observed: 6600 rpm
